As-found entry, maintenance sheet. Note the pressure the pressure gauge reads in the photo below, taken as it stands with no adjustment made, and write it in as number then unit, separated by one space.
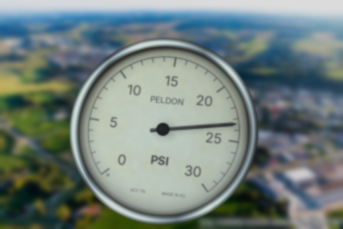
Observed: 23.5 psi
